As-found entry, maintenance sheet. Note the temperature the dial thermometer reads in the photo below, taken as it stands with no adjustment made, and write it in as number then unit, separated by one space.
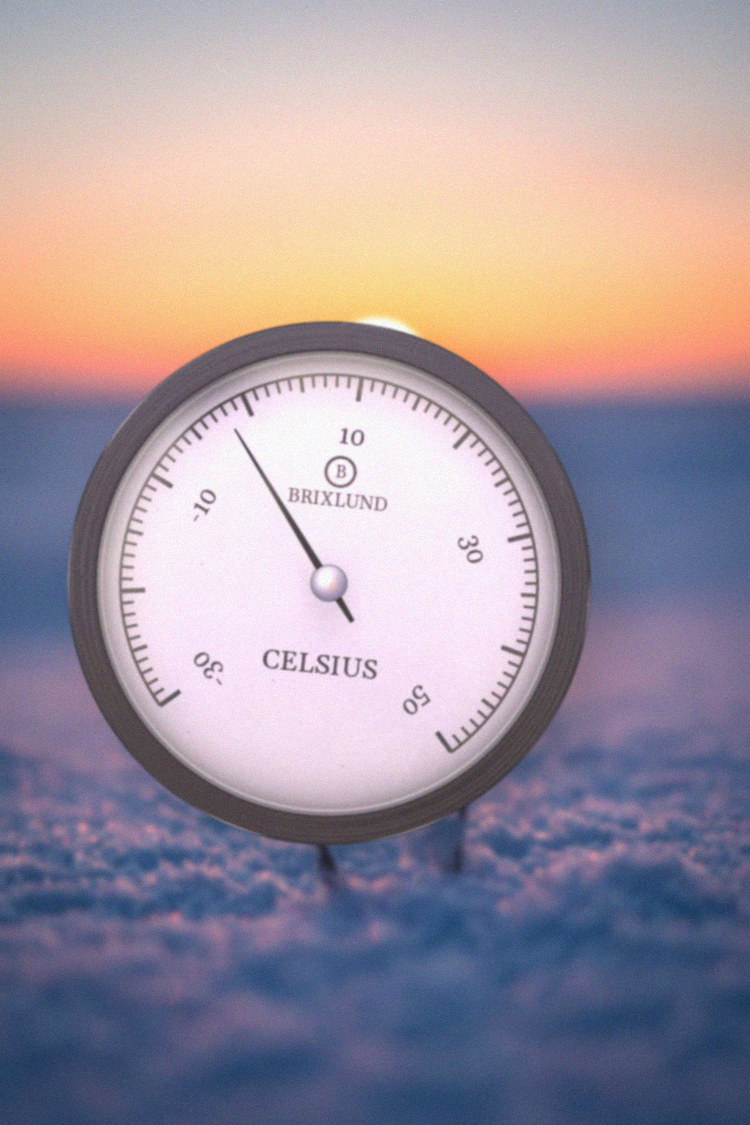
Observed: -2 °C
